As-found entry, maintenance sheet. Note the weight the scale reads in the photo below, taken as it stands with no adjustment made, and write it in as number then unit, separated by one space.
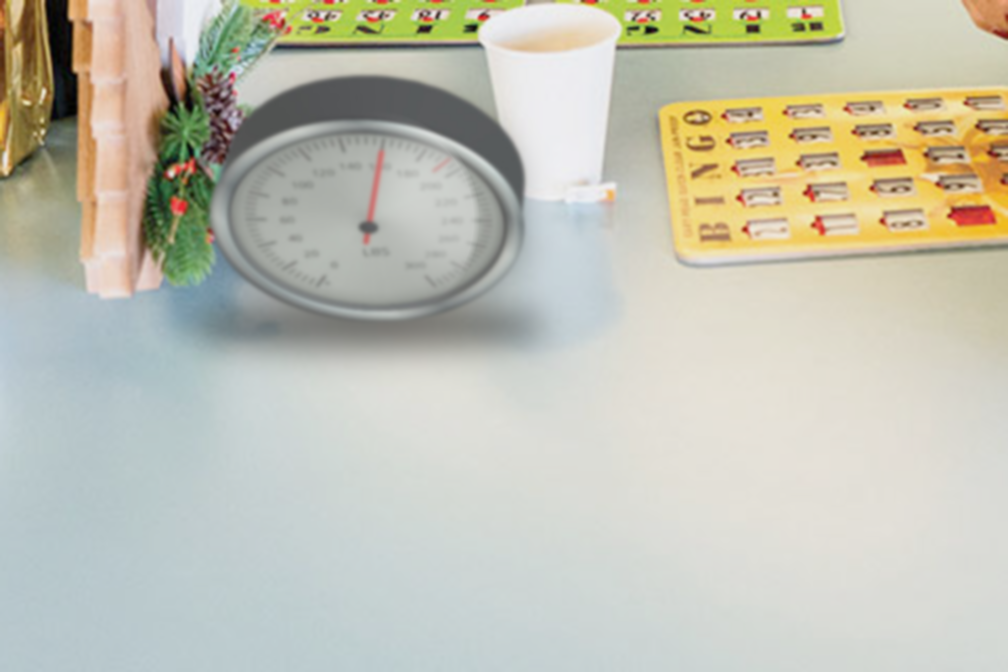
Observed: 160 lb
